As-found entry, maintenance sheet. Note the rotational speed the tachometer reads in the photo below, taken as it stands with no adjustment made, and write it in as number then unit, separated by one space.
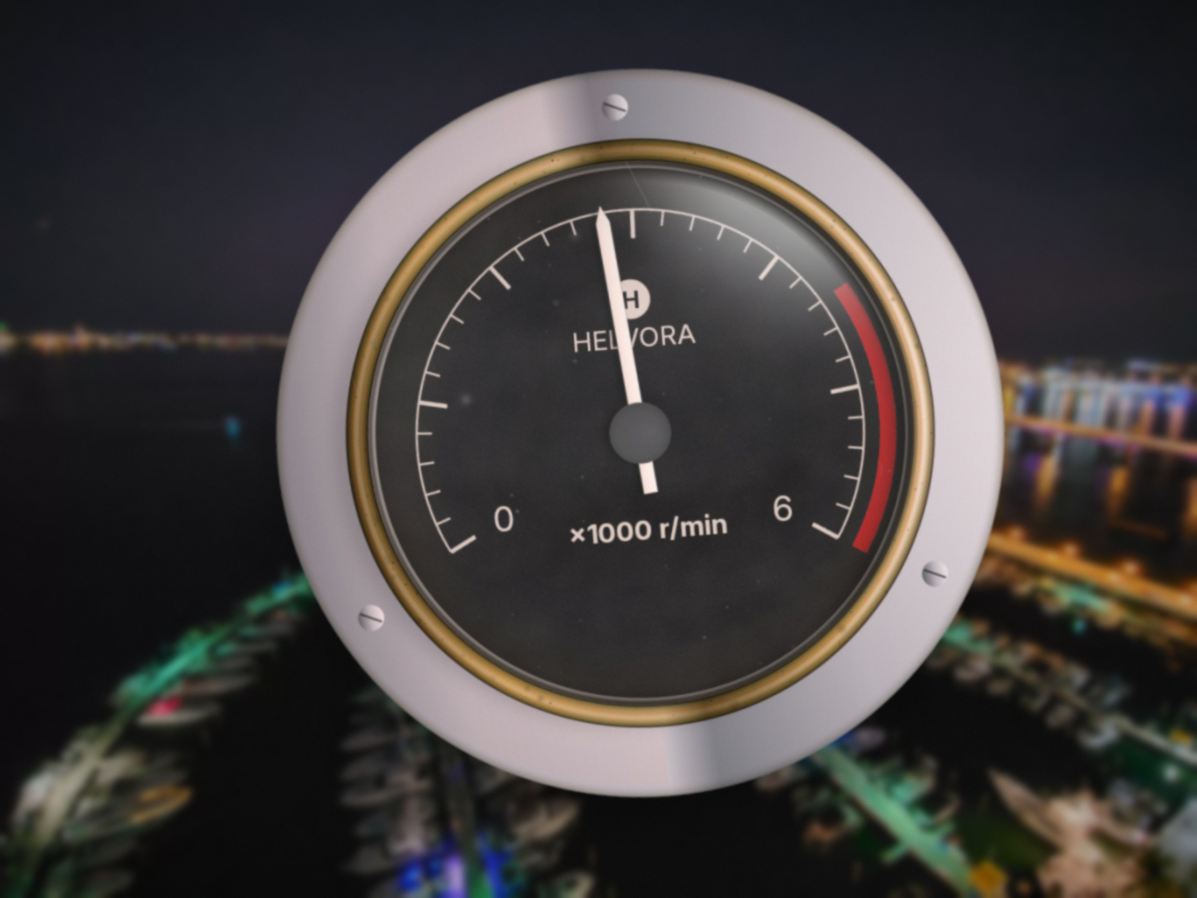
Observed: 2800 rpm
